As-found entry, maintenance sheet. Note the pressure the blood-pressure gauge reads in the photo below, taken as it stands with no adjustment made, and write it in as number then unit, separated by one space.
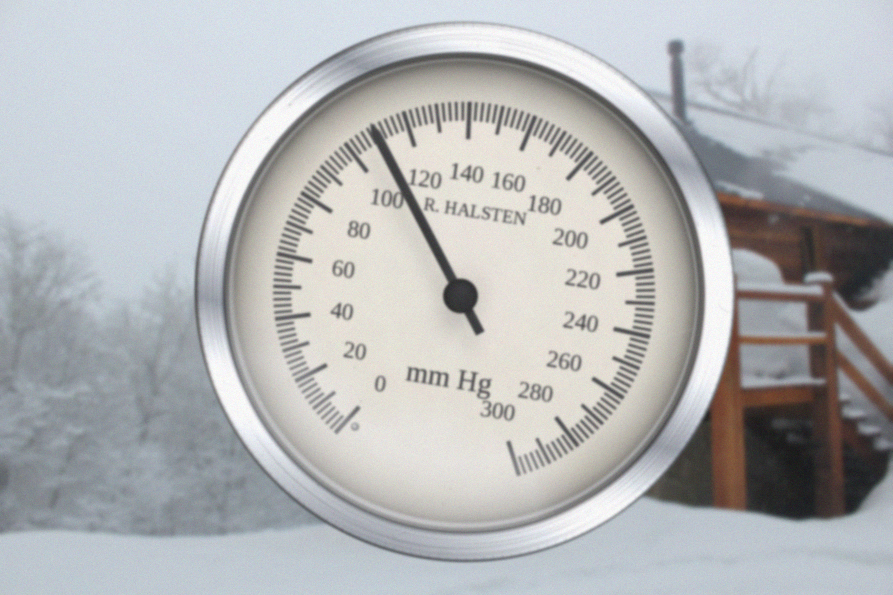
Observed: 110 mmHg
